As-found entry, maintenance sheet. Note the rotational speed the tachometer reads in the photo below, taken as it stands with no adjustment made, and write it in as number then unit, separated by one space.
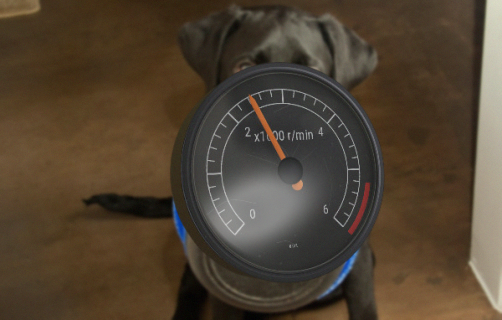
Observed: 2400 rpm
